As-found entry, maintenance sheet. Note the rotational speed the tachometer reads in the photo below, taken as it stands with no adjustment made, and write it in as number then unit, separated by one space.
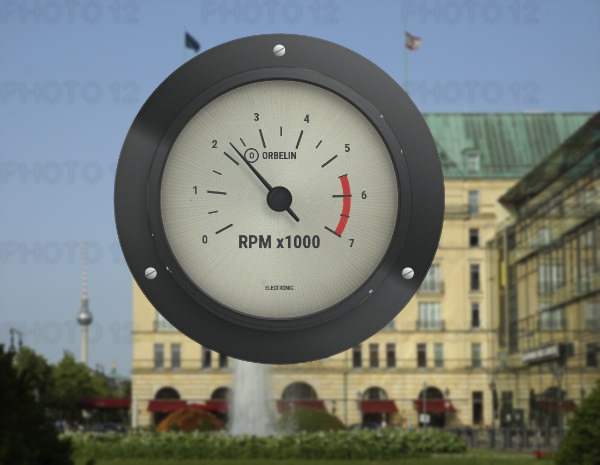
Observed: 2250 rpm
